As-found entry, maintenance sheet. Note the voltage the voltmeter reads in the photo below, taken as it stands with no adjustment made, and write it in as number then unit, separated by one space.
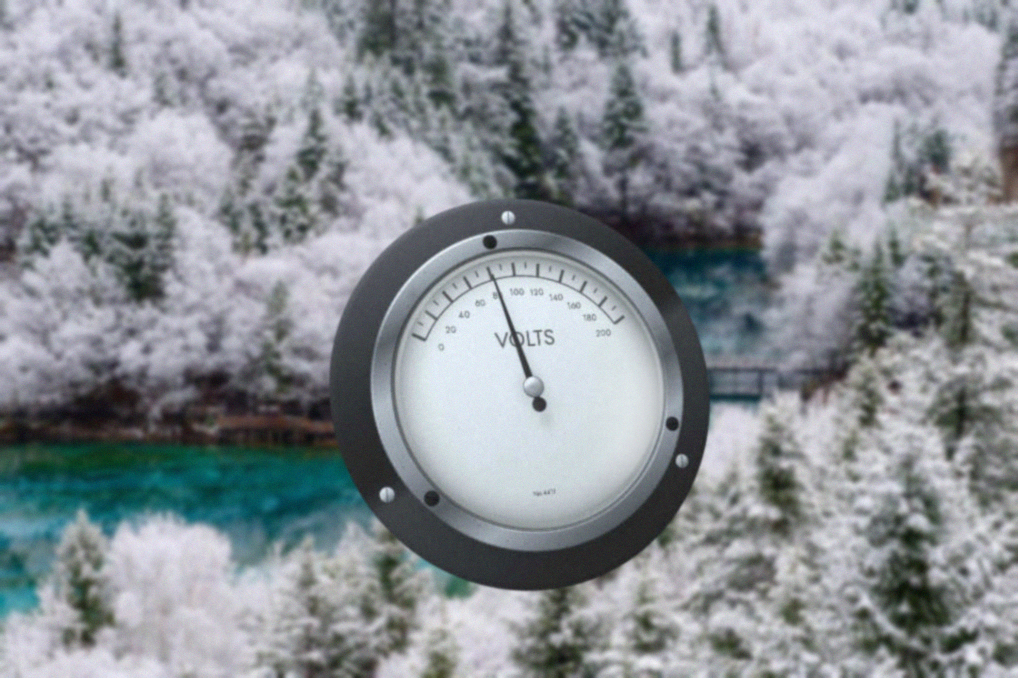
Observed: 80 V
